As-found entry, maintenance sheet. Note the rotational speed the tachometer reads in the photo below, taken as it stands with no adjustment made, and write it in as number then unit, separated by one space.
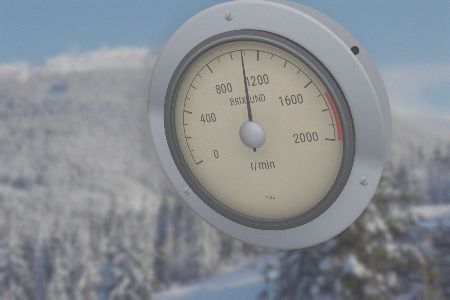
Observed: 1100 rpm
